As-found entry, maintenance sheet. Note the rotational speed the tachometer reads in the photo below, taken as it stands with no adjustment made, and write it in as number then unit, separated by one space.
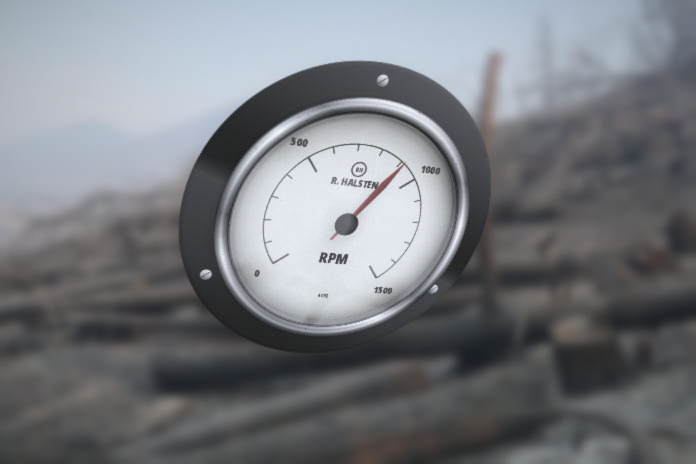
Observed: 900 rpm
